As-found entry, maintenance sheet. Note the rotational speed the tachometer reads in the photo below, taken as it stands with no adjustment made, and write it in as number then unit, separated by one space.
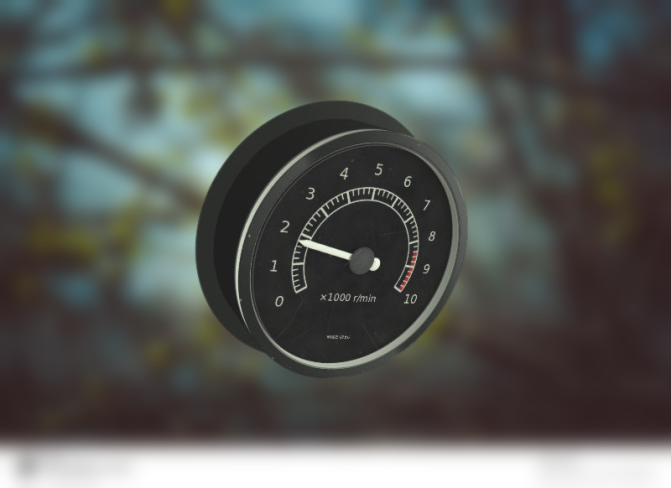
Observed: 1800 rpm
